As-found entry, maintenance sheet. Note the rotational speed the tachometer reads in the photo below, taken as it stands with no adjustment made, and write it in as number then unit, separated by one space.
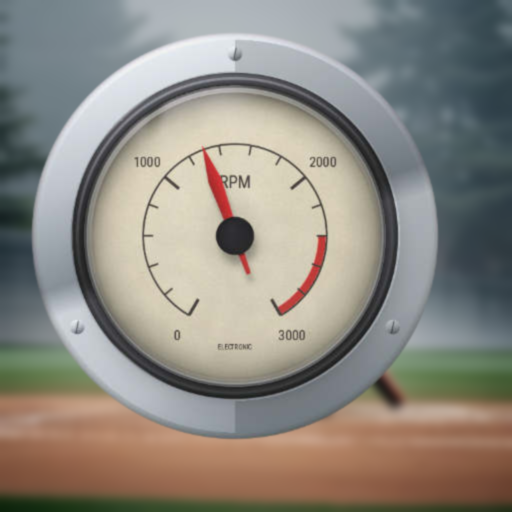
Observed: 1300 rpm
